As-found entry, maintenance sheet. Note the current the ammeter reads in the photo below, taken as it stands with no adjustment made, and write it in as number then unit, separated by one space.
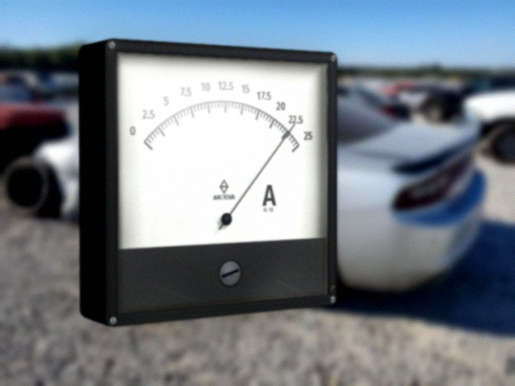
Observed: 22.5 A
